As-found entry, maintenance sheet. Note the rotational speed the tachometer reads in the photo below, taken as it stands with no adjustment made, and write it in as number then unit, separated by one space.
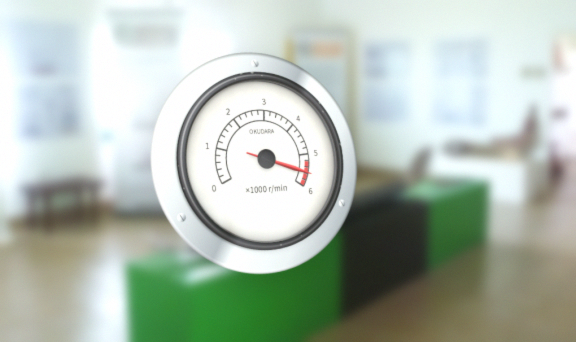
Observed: 5600 rpm
